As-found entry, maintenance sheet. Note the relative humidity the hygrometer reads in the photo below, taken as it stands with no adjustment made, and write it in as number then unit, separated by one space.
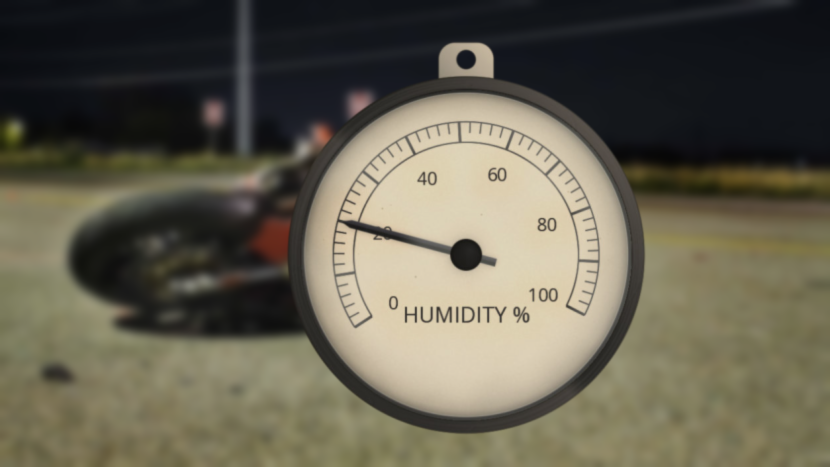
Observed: 20 %
